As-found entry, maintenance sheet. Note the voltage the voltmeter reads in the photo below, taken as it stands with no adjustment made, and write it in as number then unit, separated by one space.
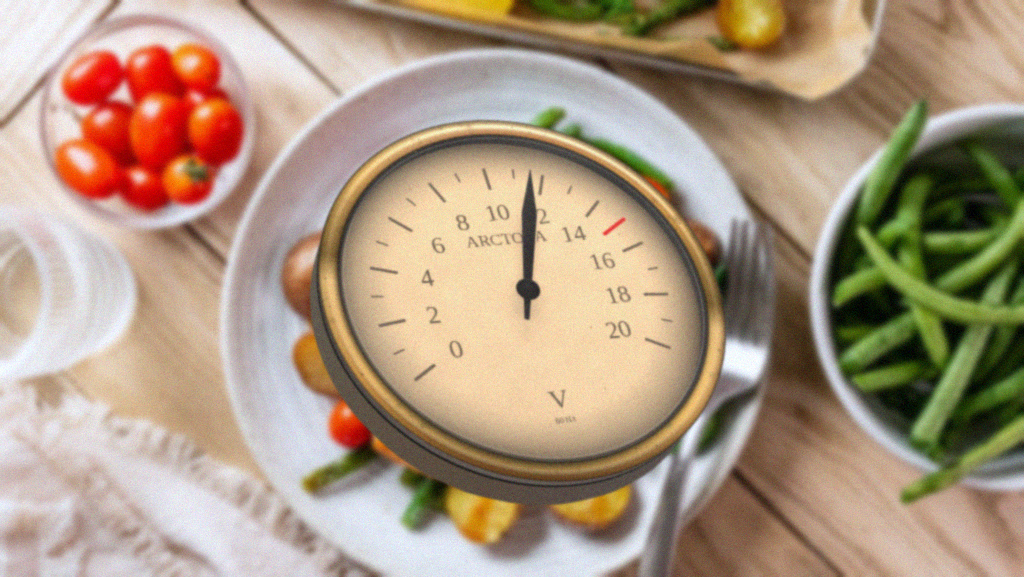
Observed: 11.5 V
